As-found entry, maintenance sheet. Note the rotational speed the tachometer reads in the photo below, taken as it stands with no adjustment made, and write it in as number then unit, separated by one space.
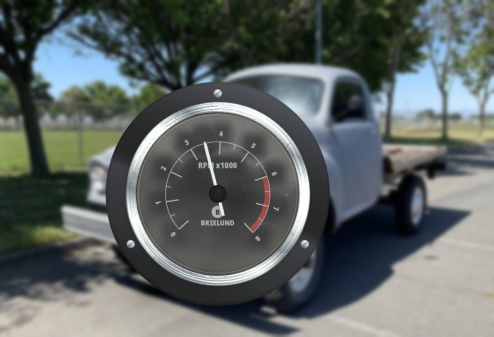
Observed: 3500 rpm
